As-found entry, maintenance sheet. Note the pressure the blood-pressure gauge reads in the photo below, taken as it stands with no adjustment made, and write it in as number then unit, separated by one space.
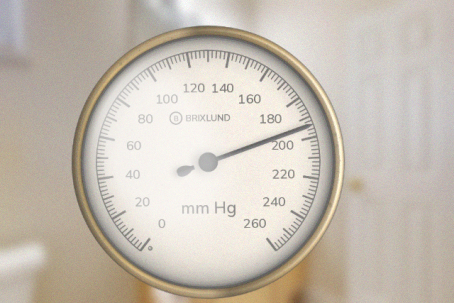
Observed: 194 mmHg
